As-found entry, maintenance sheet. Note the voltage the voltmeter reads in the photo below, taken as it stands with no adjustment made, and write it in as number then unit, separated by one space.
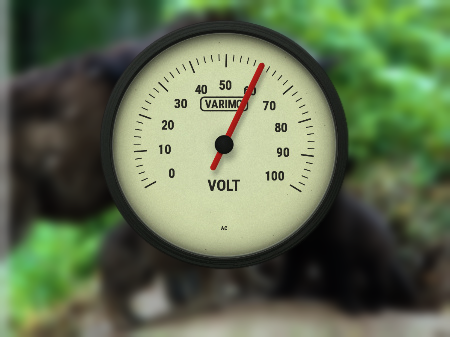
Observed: 60 V
